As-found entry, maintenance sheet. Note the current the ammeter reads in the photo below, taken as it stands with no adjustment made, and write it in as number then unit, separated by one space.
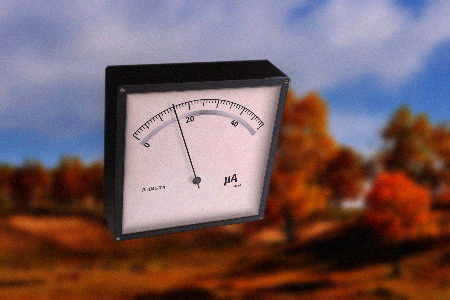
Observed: 15 µA
